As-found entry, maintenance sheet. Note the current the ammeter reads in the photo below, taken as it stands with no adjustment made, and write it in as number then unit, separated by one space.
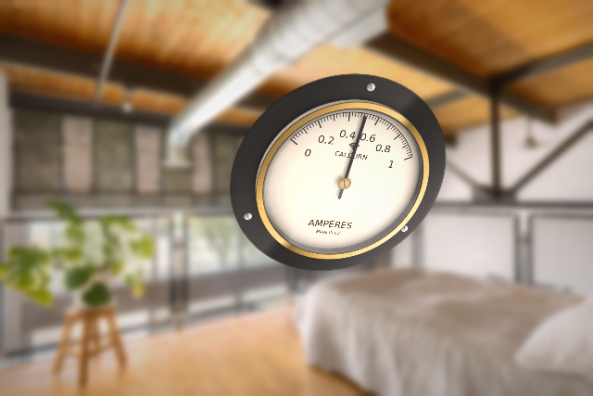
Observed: 0.5 A
